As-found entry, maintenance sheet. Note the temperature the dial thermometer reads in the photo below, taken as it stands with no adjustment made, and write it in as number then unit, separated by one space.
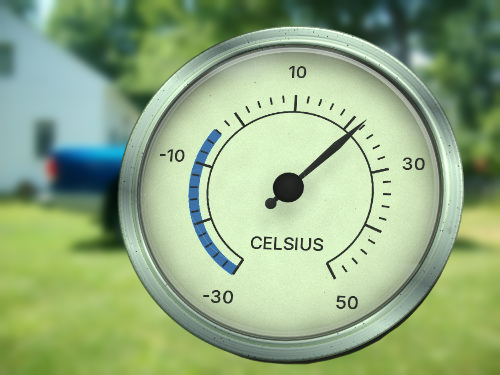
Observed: 22 °C
